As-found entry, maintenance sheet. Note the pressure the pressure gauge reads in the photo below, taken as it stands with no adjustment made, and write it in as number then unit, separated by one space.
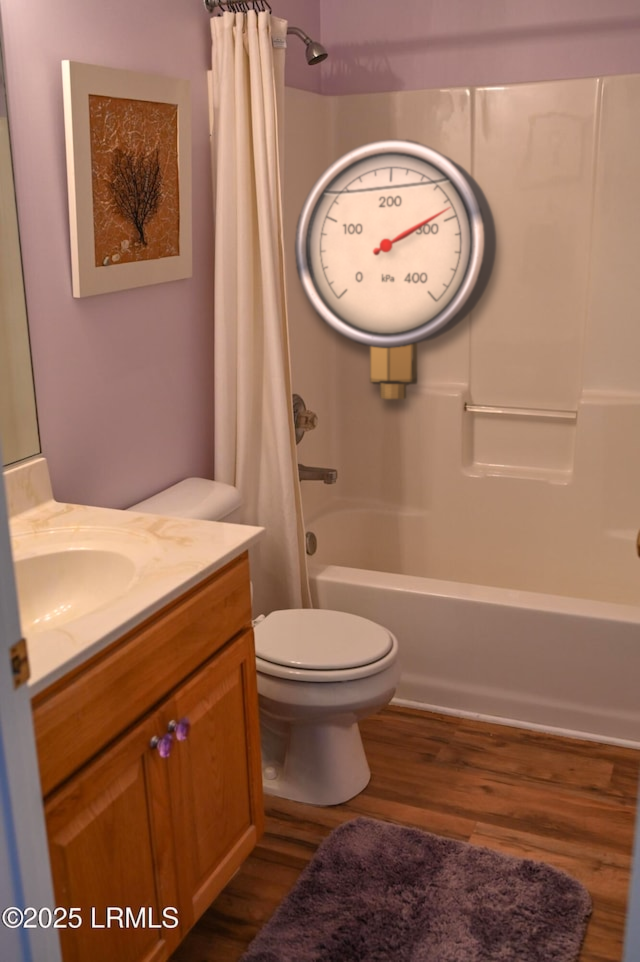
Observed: 290 kPa
